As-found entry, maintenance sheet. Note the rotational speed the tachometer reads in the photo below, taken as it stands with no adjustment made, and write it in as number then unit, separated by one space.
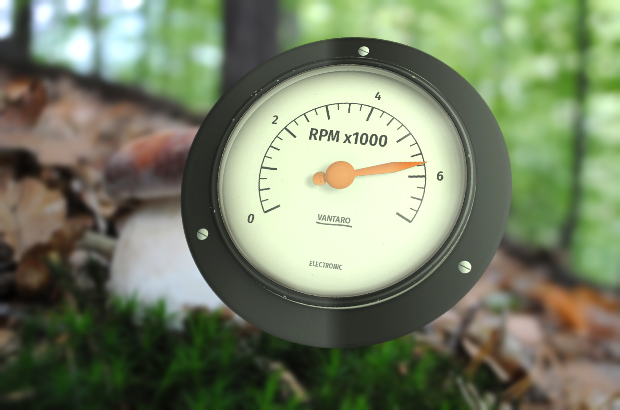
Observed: 5750 rpm
